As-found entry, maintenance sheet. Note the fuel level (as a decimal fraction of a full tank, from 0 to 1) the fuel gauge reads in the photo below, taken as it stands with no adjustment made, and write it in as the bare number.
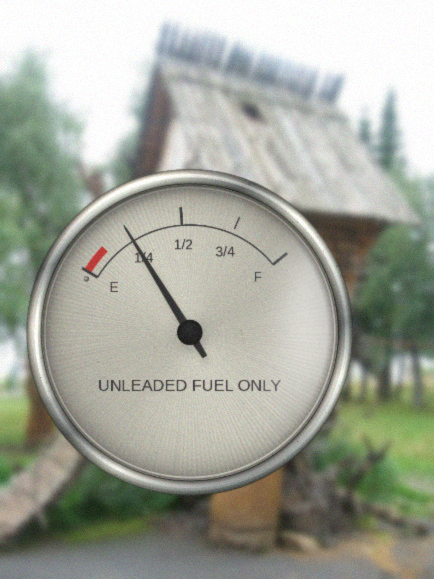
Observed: 0.25
